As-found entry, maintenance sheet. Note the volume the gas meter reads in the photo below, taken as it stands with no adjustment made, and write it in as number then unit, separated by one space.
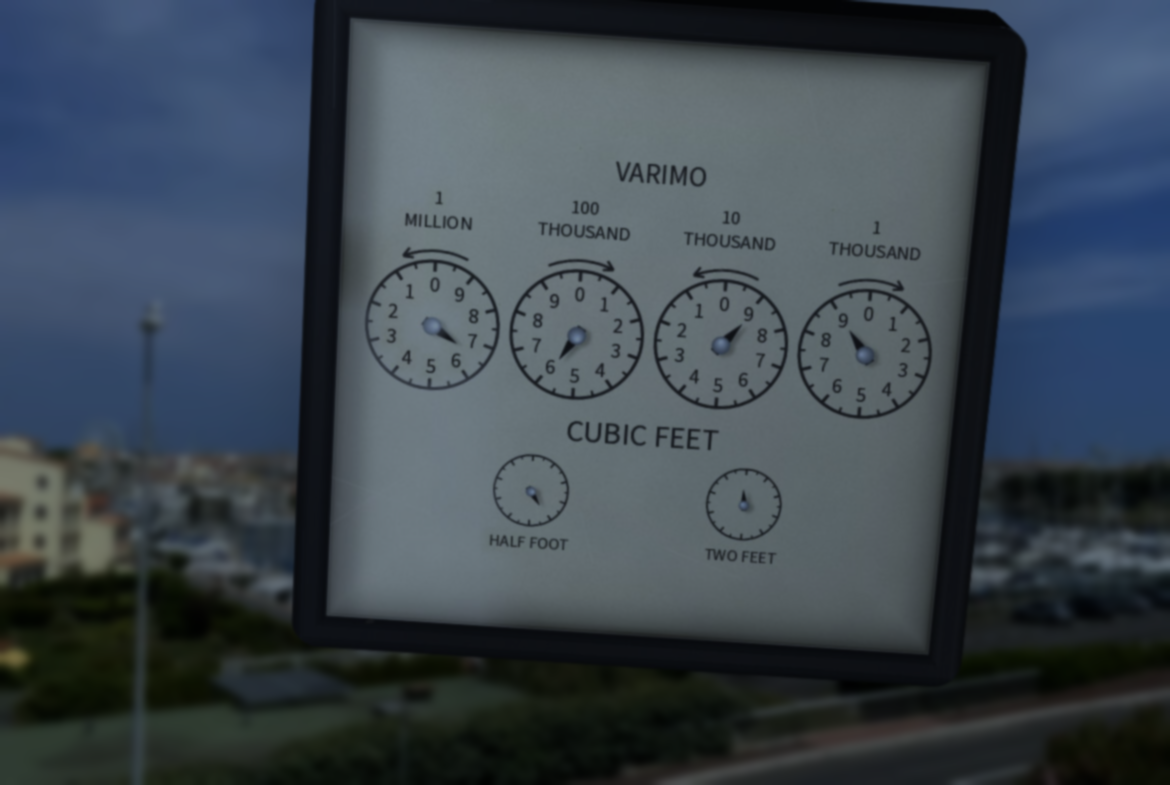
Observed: 658900 ft³
